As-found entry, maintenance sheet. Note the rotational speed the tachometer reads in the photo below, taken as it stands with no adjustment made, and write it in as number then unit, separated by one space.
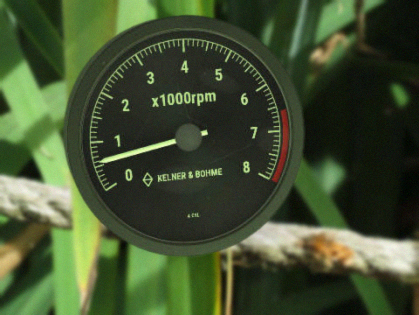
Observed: 600 rpm
